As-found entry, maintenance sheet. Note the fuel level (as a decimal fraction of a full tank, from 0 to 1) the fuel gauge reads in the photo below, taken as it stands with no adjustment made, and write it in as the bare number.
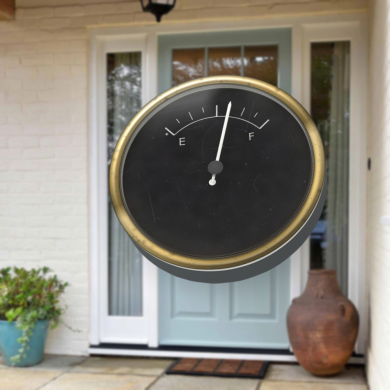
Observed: 0.625
